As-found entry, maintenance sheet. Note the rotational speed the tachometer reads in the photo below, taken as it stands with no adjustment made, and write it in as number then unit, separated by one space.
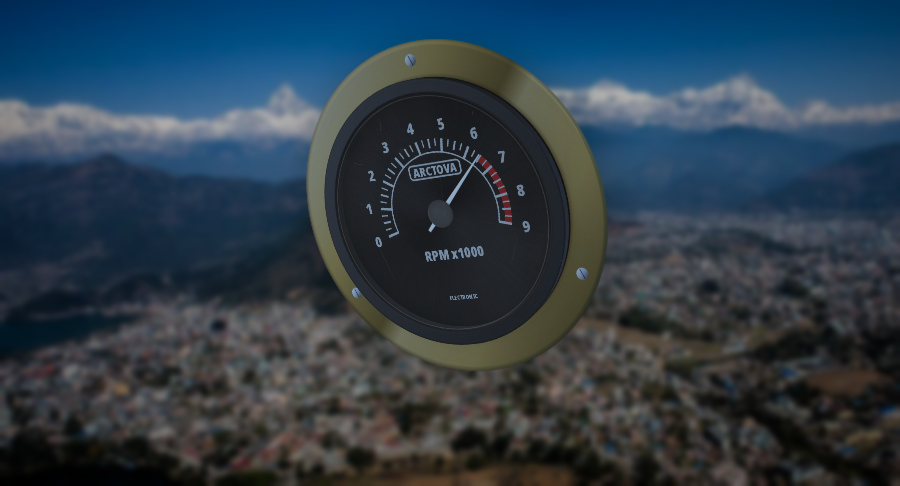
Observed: 6500 rpm
